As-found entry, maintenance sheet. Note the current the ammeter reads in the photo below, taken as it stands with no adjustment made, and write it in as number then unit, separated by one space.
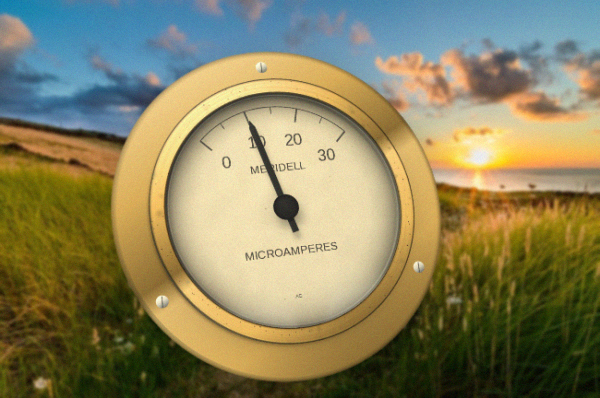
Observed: 10 µA
